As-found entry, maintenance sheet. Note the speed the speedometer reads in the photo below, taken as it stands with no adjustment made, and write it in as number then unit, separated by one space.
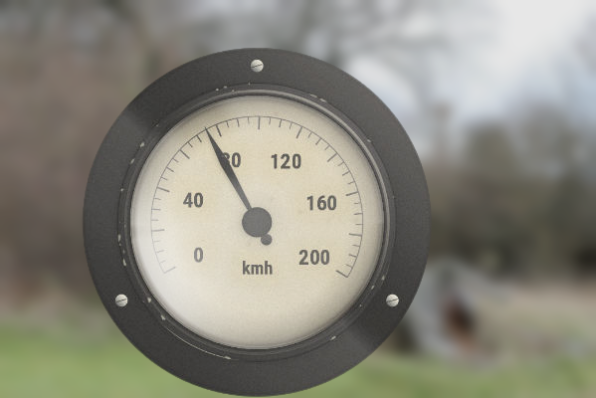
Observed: 75 km/h
